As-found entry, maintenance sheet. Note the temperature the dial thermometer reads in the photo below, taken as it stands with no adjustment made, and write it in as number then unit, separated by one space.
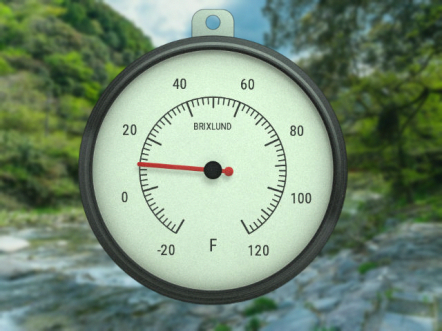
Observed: 10 °F
